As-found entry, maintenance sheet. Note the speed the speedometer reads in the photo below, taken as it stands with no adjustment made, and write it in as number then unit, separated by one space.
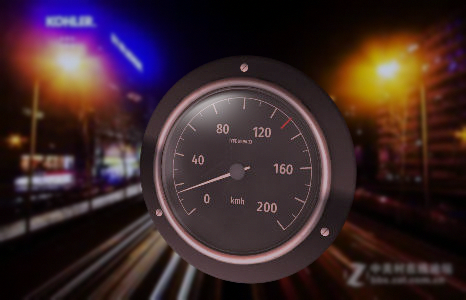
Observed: 15 km/h
